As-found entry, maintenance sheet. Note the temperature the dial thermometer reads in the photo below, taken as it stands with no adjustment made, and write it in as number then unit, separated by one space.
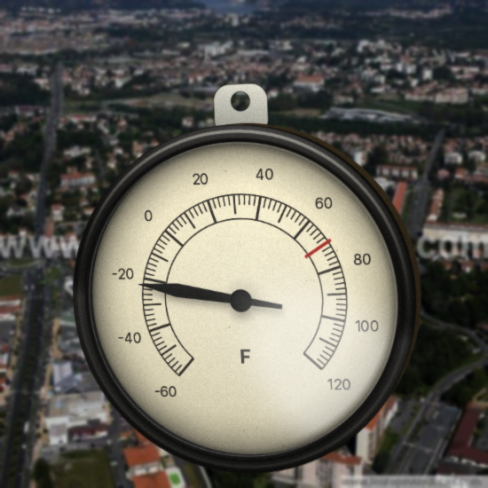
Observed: -22 °F
